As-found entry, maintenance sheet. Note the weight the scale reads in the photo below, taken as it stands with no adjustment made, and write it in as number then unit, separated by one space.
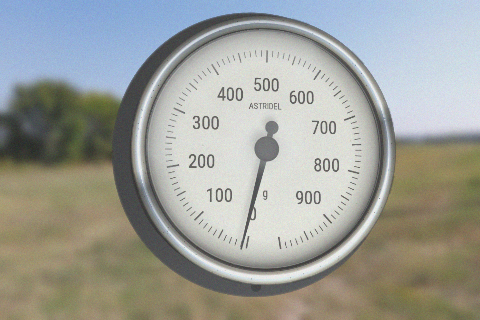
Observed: 10 g
